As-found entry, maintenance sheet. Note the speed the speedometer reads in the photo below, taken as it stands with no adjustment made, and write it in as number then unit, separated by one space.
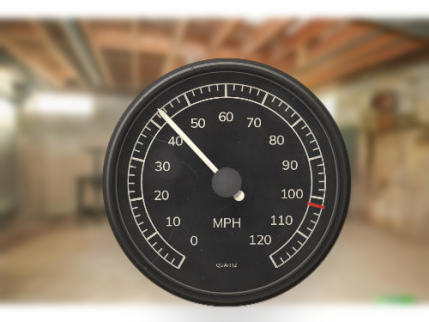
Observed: 43 mph
